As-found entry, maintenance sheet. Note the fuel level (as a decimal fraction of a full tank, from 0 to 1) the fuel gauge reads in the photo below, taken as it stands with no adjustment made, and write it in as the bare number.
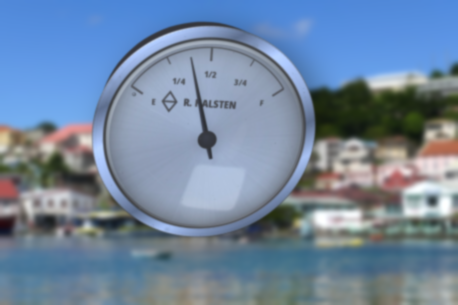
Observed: 0.375
